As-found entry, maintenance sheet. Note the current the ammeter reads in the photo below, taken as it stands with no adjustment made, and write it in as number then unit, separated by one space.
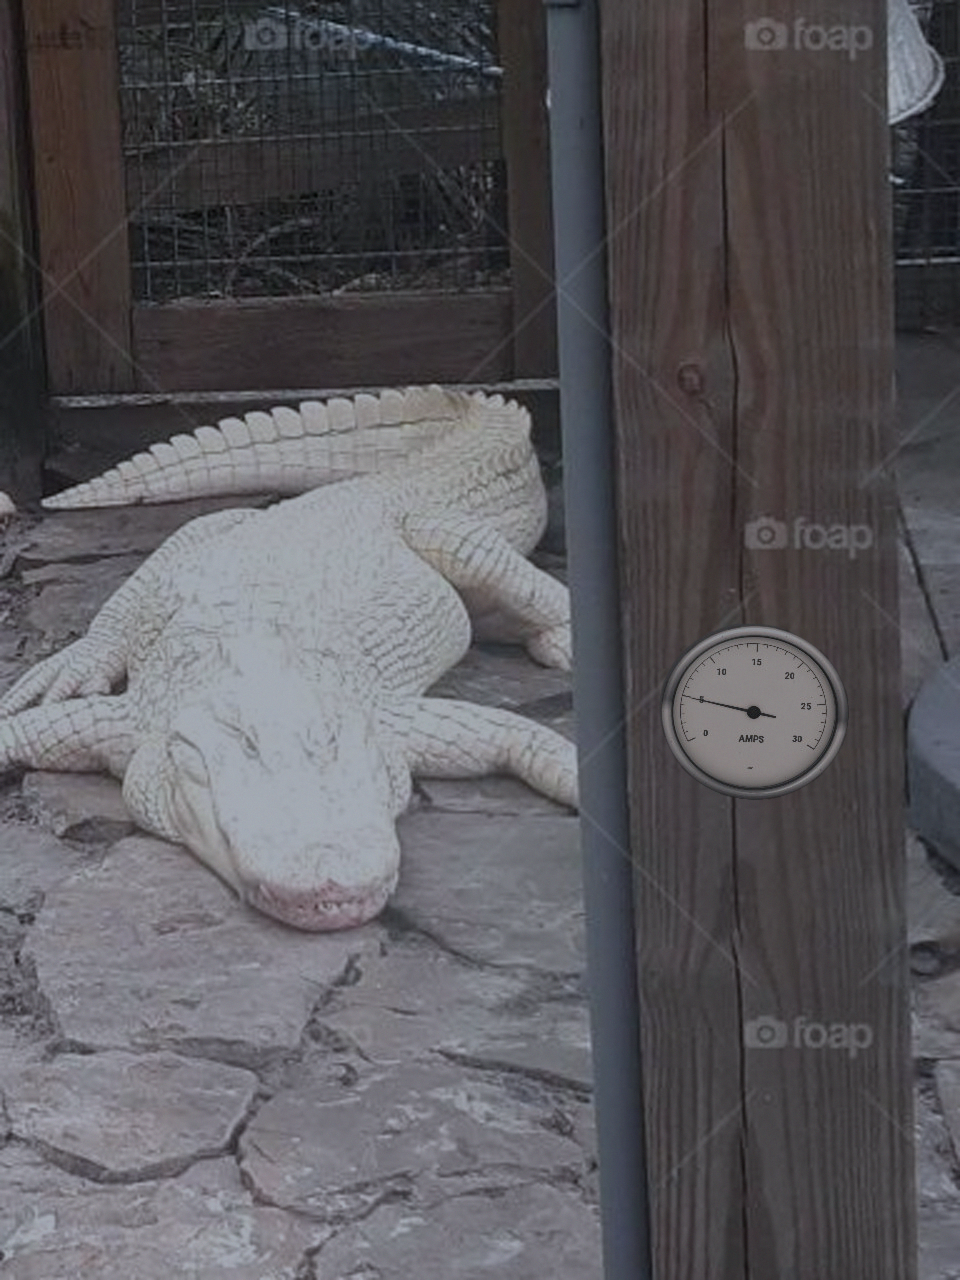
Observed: 5 A
